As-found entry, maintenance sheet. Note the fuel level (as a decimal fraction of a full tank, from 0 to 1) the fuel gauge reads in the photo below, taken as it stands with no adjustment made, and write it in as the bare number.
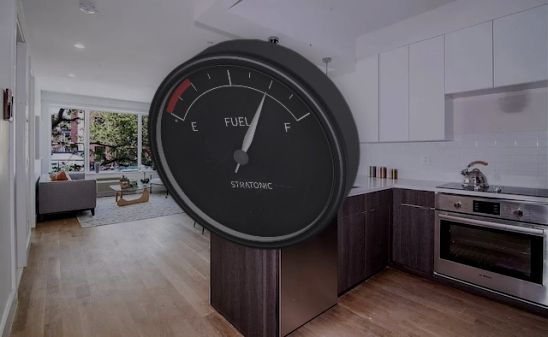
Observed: 0.75
